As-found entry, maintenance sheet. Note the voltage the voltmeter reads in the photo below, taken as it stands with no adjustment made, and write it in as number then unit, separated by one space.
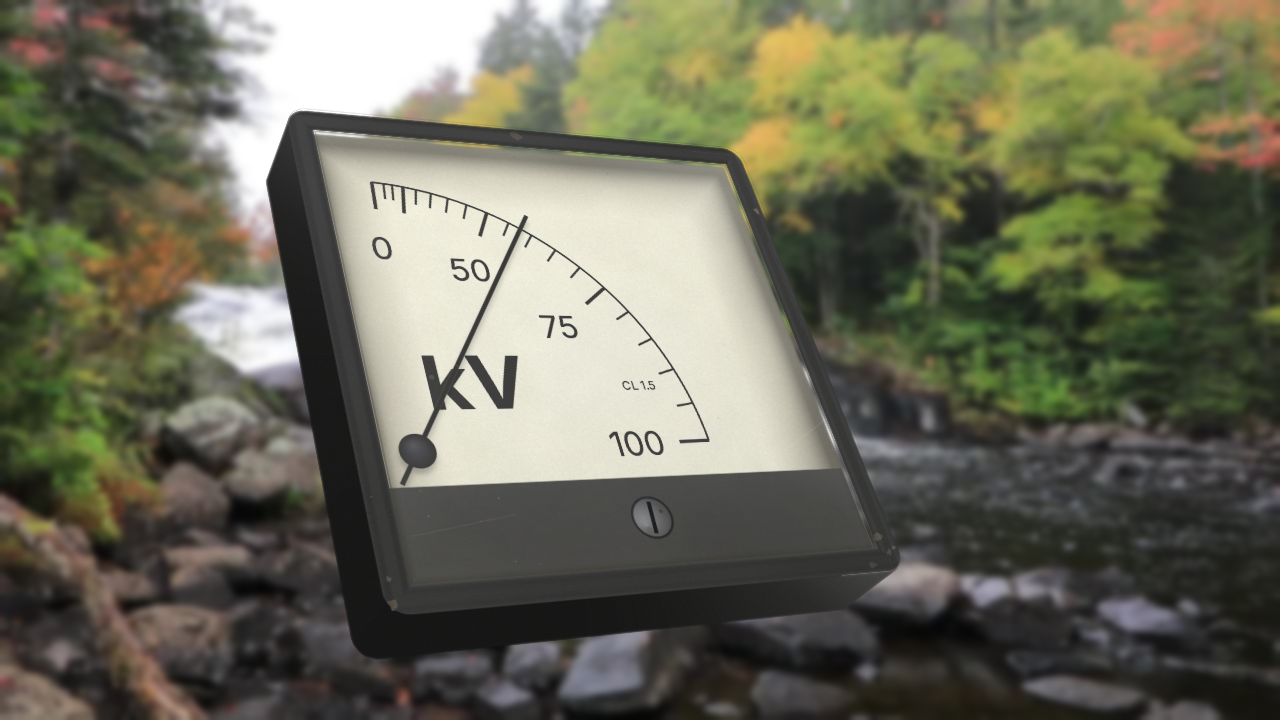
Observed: 57.5 kV
